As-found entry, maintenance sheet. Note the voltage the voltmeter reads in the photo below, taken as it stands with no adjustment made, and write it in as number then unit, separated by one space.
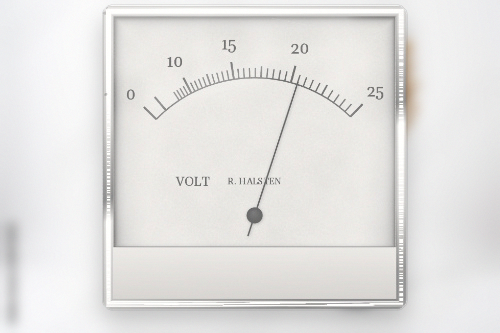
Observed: 20.5 V
